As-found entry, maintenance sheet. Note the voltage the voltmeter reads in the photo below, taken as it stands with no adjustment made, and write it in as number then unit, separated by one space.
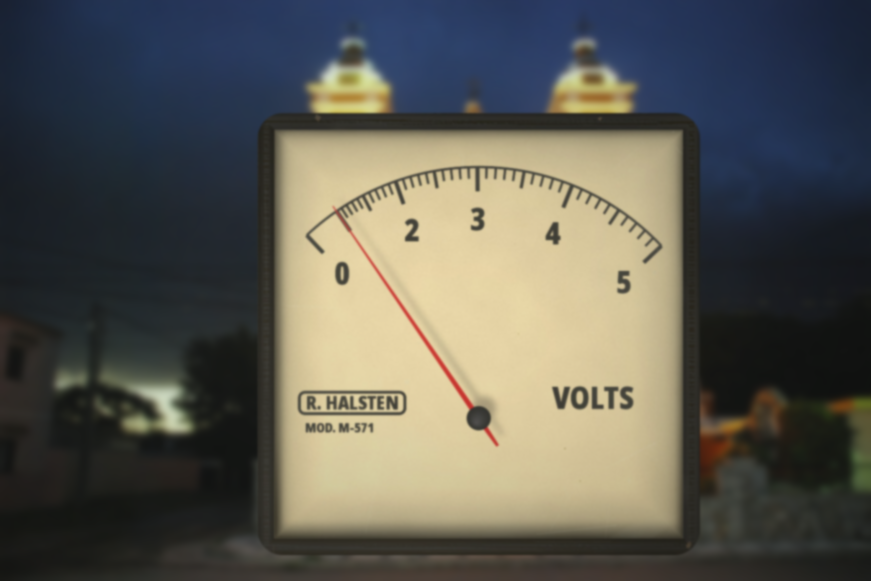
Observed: 1 V
